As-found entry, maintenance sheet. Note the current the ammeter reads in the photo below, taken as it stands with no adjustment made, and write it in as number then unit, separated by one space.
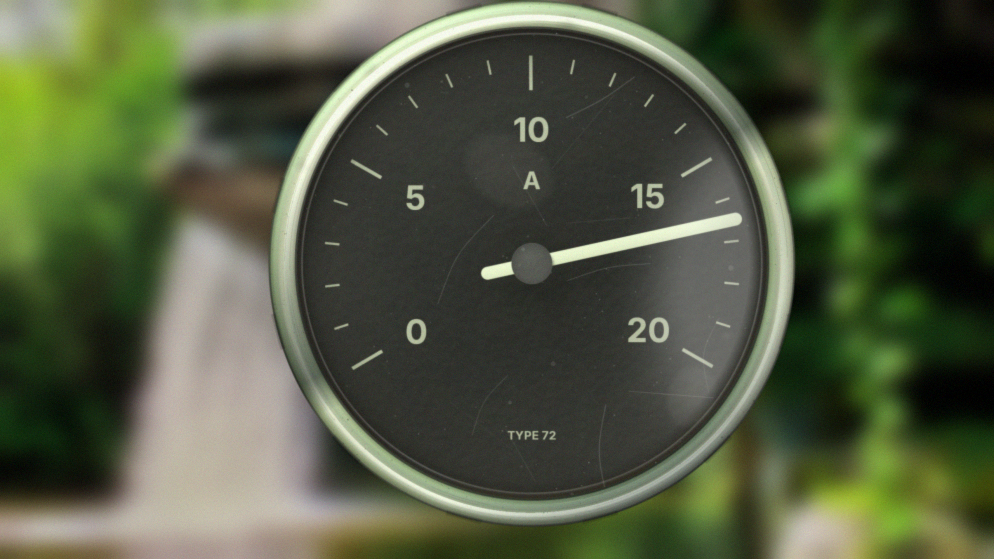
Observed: 16.5 A
